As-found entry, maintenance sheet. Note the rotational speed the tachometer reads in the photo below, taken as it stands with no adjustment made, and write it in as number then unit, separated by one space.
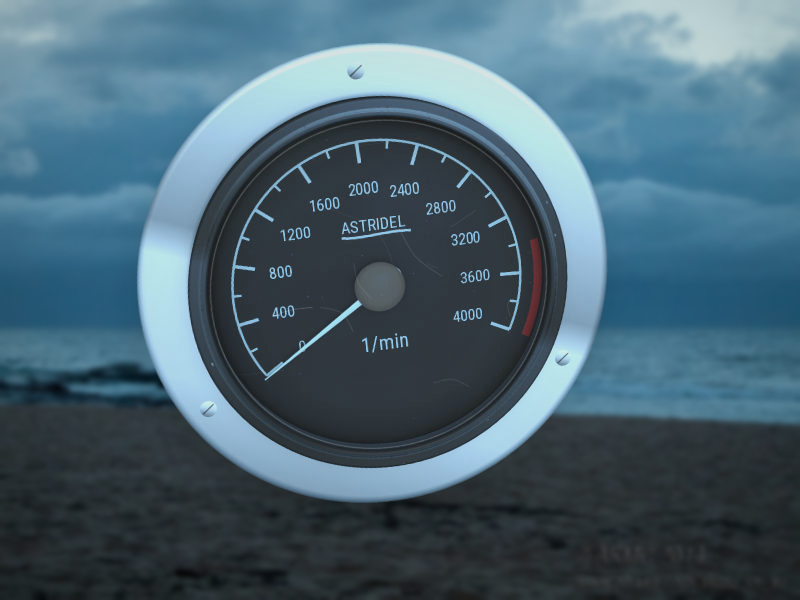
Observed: 0 rpm
